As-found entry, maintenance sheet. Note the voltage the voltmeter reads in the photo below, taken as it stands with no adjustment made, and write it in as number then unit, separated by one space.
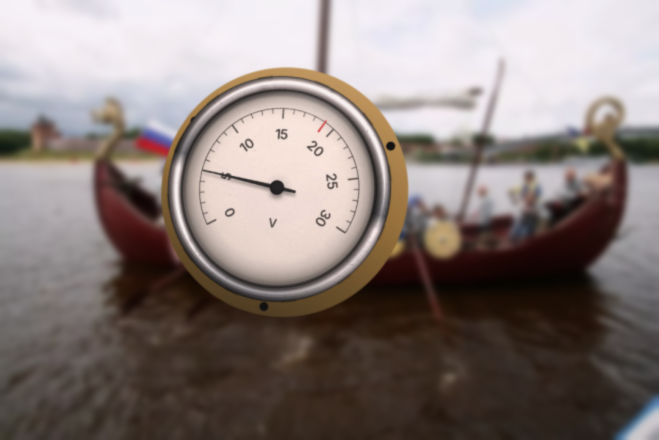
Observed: 5 V
